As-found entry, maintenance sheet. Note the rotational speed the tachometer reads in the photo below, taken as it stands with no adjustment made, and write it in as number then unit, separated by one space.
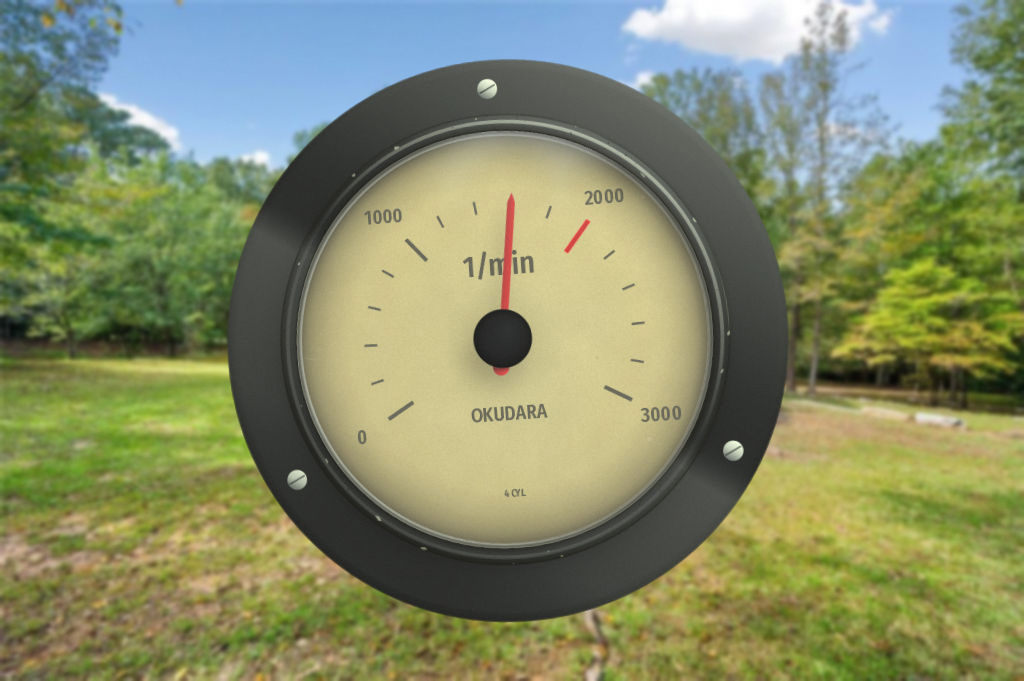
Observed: 1600 rpm
